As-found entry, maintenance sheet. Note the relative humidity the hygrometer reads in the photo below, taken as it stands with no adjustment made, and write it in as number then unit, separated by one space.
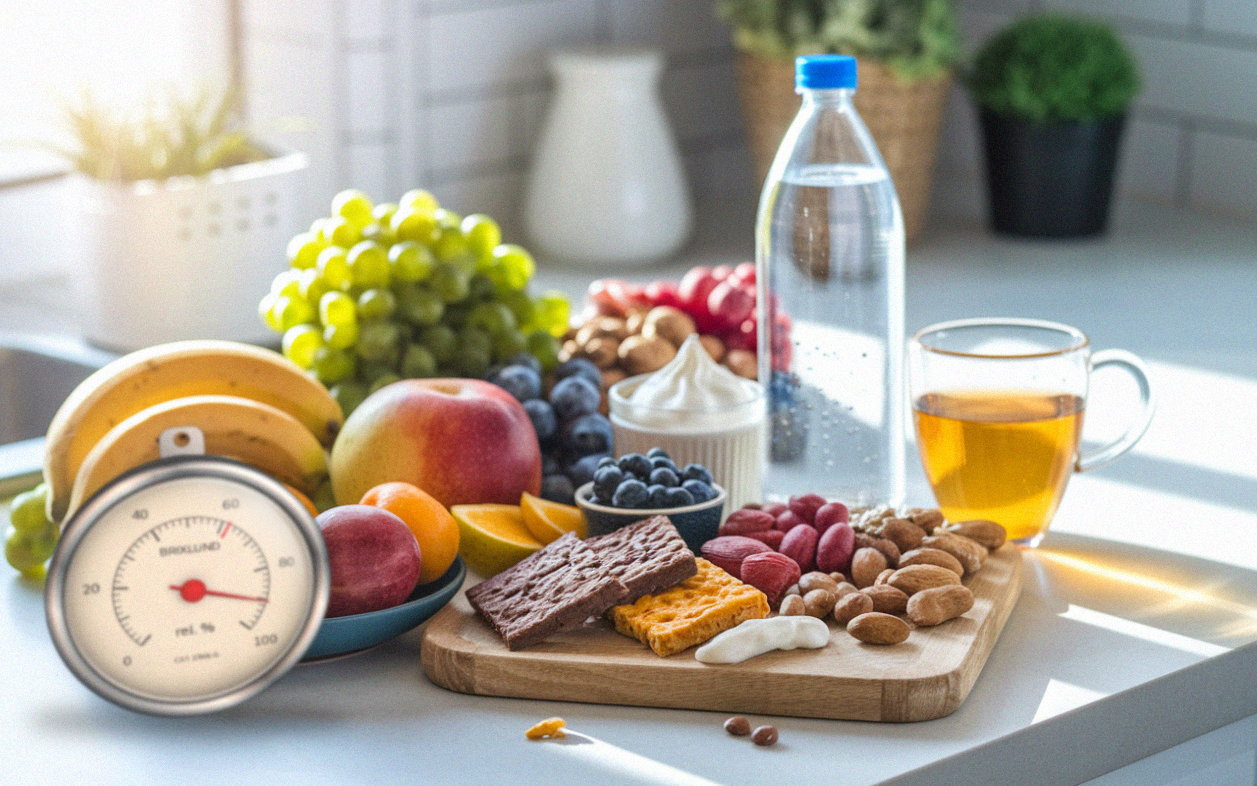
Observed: 90 %
